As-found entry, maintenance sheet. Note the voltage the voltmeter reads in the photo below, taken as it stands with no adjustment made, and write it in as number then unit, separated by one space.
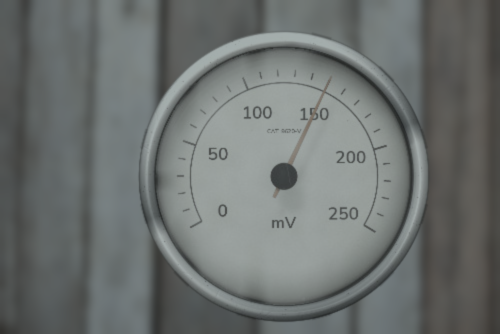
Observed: 150 mV
